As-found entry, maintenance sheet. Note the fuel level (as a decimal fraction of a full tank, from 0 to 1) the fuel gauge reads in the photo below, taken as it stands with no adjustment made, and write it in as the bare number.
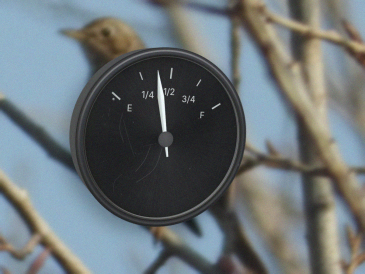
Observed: 0.375
